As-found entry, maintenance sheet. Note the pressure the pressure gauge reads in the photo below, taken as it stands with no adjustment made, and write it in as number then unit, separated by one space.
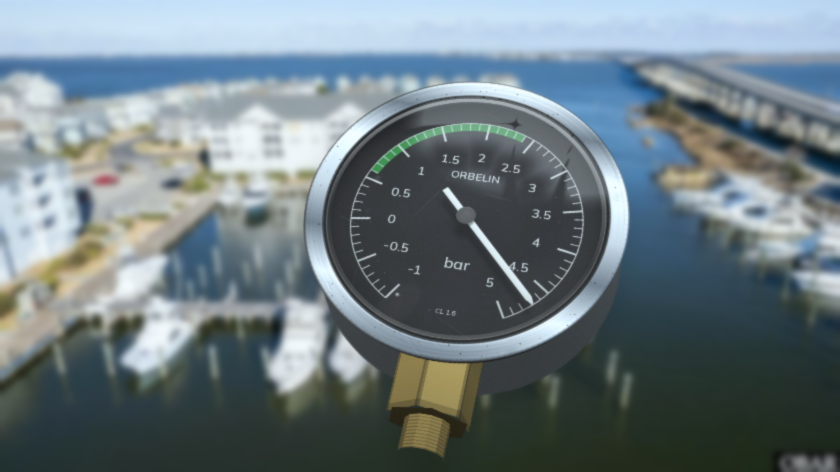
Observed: 4.7 bar
